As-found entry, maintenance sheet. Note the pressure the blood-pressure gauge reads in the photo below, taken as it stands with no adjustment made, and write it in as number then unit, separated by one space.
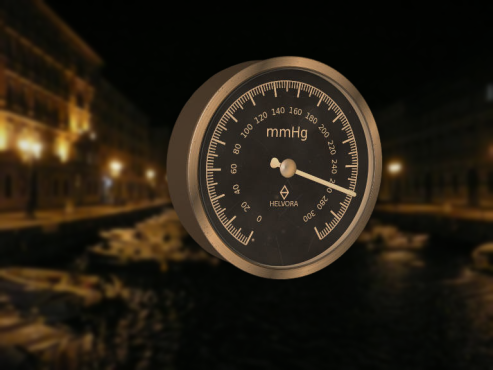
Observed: 260 mmHg
